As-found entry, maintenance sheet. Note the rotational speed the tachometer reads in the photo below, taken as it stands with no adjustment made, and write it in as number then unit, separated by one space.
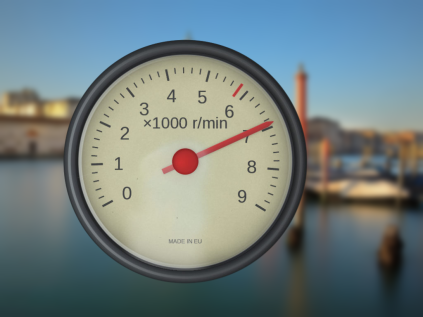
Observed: 6900 rpm
